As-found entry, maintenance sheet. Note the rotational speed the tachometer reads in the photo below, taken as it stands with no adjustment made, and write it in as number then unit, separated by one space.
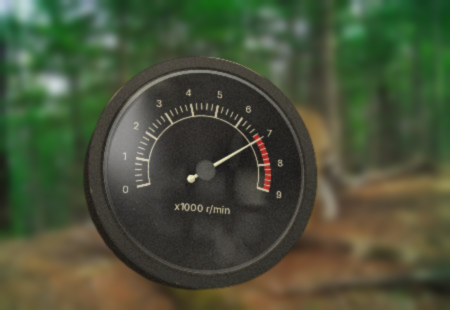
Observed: 7000 rpm
